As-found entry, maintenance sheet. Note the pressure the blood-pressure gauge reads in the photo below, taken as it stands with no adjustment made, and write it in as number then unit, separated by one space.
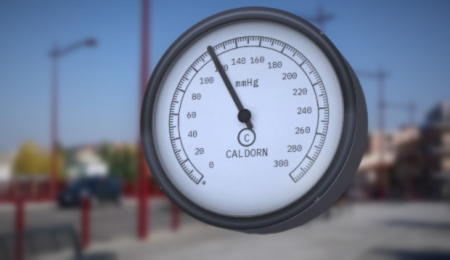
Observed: 120 mmHg
